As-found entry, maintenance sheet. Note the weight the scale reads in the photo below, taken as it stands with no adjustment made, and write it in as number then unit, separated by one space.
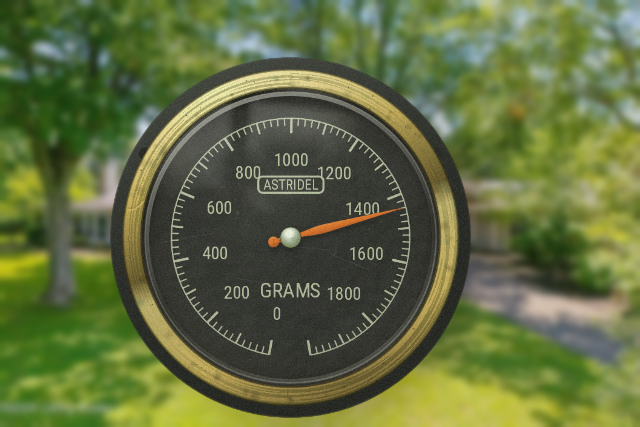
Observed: 1440 g
